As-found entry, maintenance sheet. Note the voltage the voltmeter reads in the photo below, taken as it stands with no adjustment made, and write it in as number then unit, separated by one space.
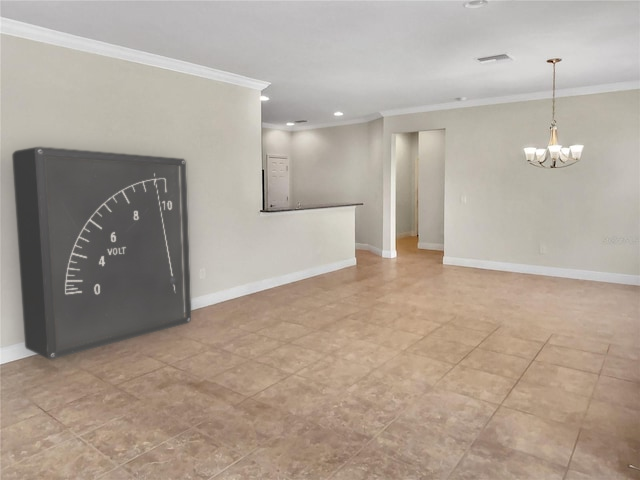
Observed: 9.5 V
